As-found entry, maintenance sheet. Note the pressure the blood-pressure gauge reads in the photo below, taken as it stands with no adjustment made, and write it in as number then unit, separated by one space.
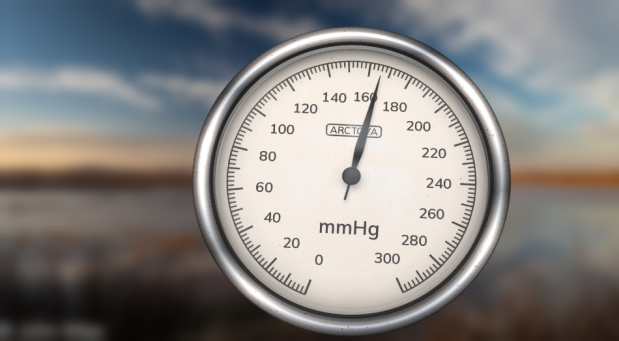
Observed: 166 mmHg
